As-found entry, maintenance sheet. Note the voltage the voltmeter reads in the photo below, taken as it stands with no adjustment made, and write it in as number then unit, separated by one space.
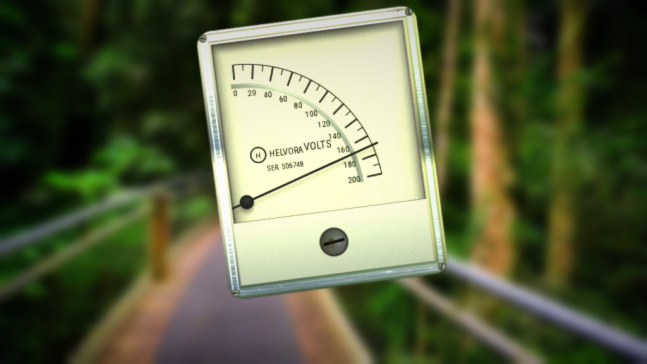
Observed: 170 V
